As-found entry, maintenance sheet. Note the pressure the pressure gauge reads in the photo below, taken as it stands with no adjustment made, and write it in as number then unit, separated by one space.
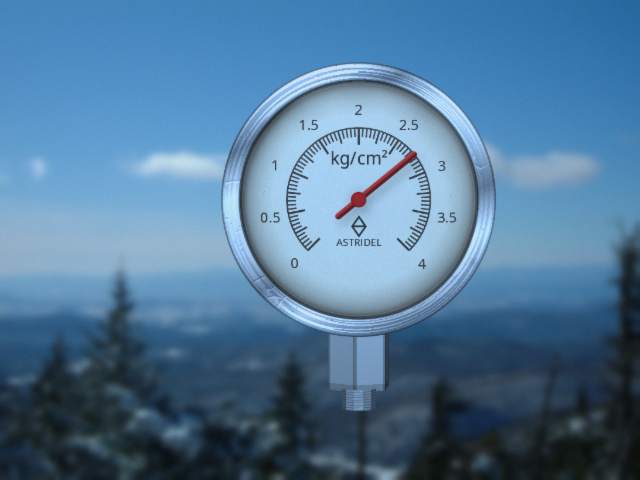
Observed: 2.75 kg/cm²
